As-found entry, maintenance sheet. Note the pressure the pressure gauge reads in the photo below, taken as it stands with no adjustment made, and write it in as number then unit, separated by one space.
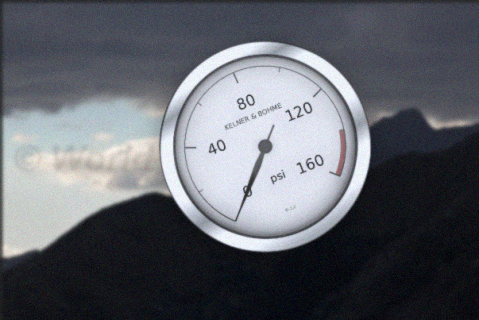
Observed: 0 psi
